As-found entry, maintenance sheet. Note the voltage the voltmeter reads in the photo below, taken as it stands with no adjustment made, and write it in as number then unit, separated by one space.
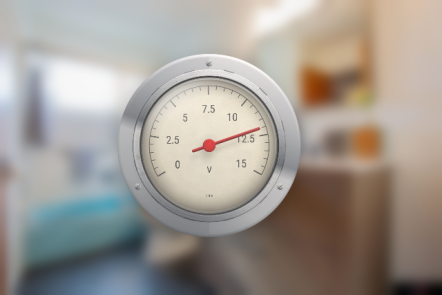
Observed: 12 V
